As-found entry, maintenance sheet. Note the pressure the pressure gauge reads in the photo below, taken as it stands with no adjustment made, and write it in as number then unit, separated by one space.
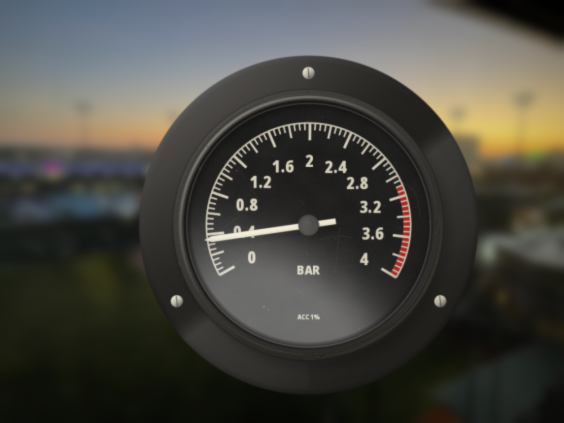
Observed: 0.35 bar
